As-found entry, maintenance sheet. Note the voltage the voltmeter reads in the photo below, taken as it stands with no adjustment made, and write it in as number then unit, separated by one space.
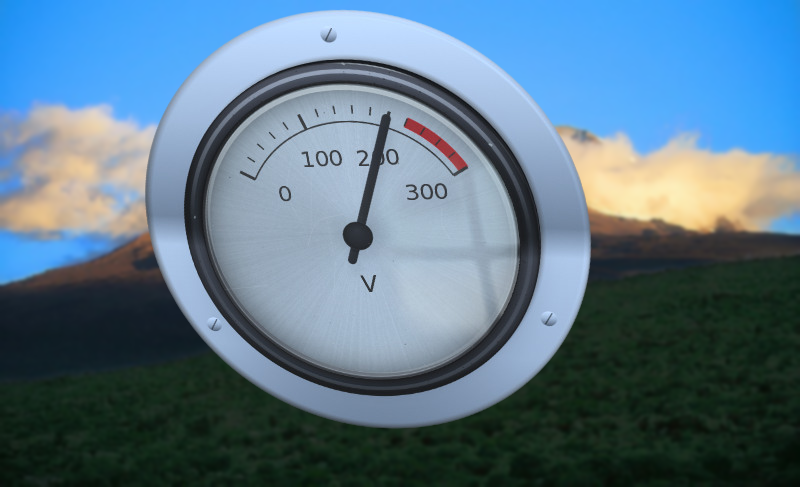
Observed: 200 V
